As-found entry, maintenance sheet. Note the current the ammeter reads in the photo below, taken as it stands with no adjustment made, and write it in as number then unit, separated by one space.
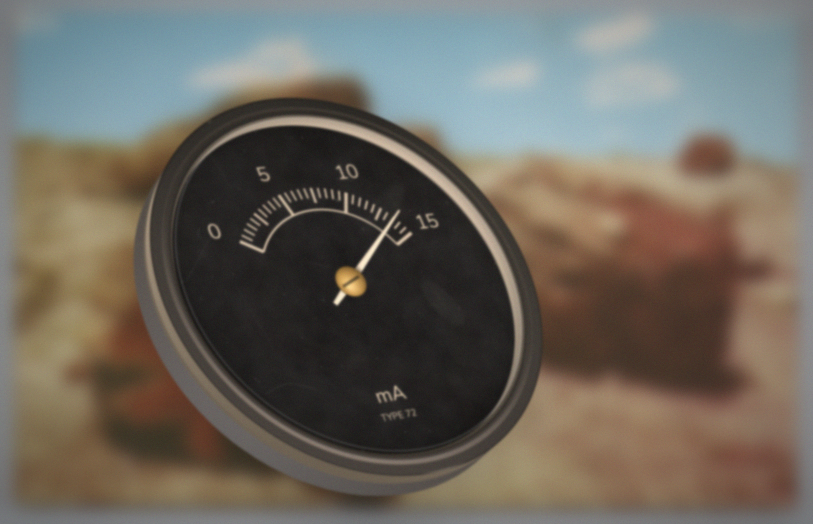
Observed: 13.5 mA
